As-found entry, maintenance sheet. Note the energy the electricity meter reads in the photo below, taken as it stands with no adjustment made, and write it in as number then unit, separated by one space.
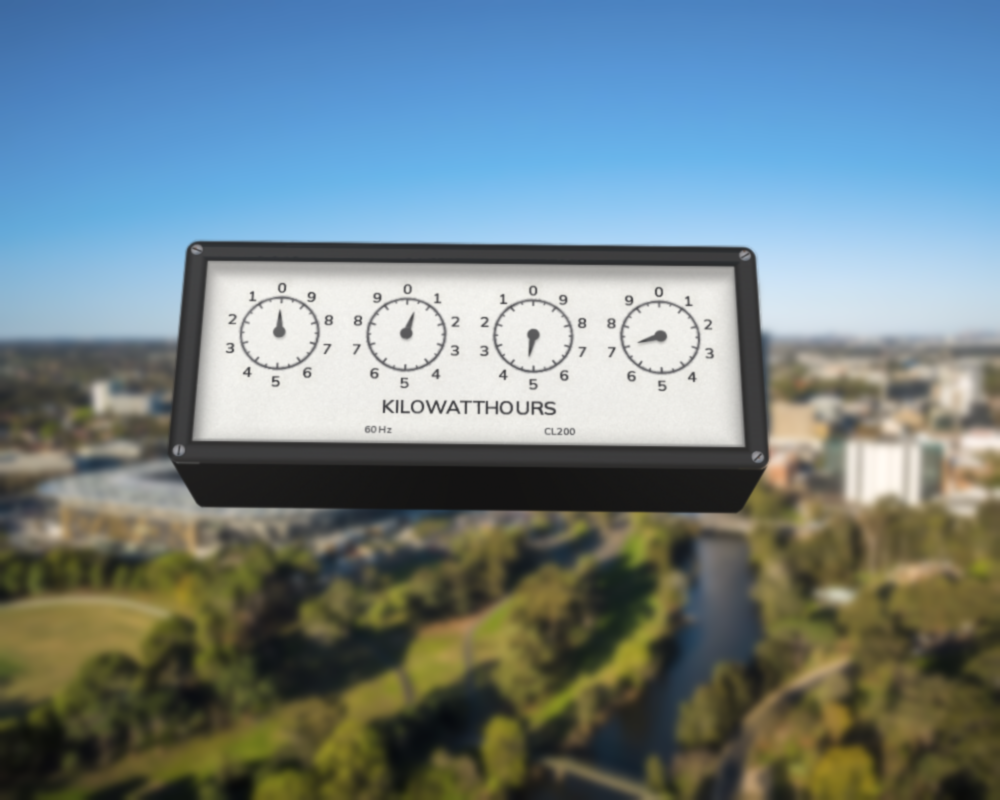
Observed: 47 kWh
